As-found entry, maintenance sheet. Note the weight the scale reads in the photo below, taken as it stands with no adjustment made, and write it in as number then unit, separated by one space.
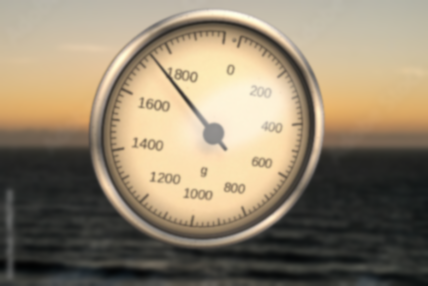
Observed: 1740 g
